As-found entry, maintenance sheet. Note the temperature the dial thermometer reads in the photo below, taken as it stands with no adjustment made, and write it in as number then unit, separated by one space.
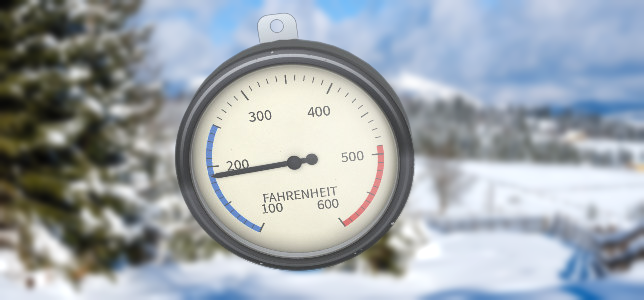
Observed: 190 °F
